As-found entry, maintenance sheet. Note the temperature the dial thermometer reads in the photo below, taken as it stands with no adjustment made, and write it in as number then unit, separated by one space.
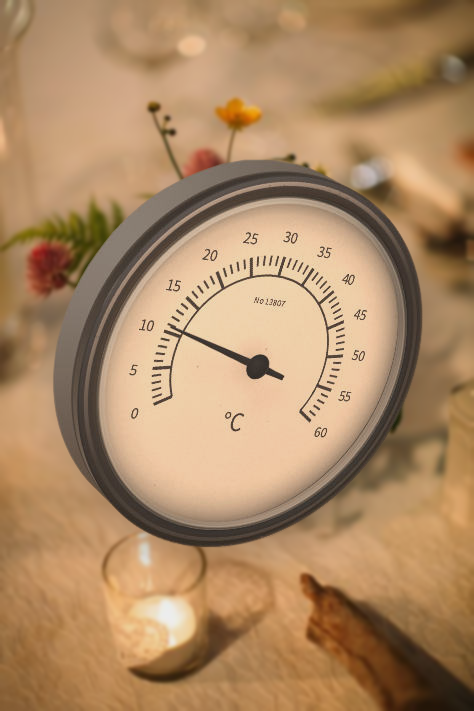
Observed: 11 °C
